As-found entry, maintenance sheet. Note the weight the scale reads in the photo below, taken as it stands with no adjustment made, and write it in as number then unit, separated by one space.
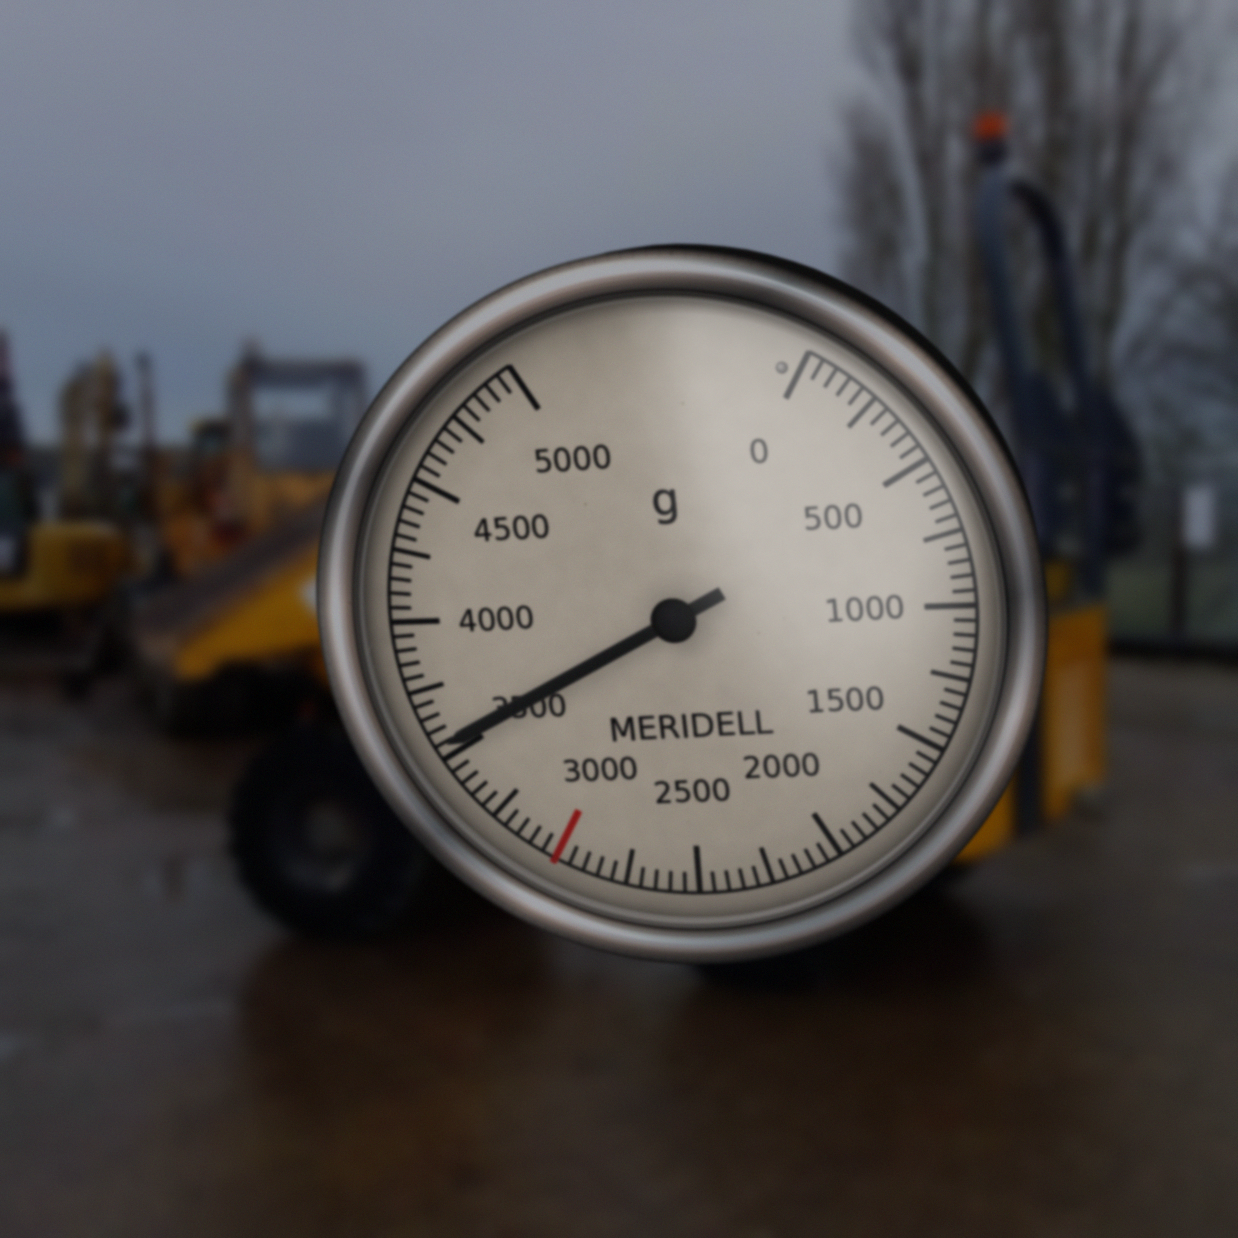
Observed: 3550 g
